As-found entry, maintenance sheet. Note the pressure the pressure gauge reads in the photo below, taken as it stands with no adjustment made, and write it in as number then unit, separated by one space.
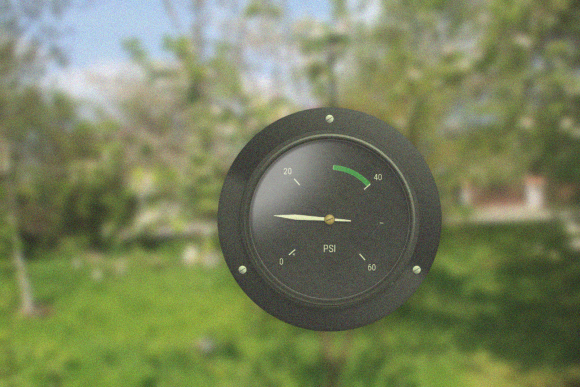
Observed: 10 psi
